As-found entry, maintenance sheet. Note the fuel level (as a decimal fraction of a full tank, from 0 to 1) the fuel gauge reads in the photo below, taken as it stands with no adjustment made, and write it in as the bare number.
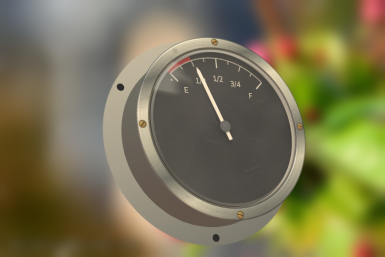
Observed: 0.25
